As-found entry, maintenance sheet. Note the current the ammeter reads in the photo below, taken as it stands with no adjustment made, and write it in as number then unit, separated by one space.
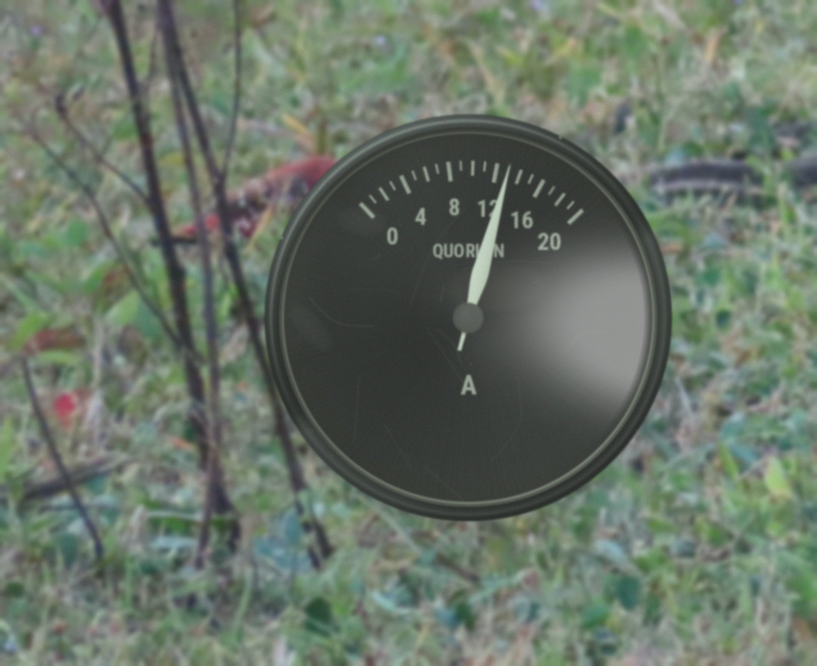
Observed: 13 A
